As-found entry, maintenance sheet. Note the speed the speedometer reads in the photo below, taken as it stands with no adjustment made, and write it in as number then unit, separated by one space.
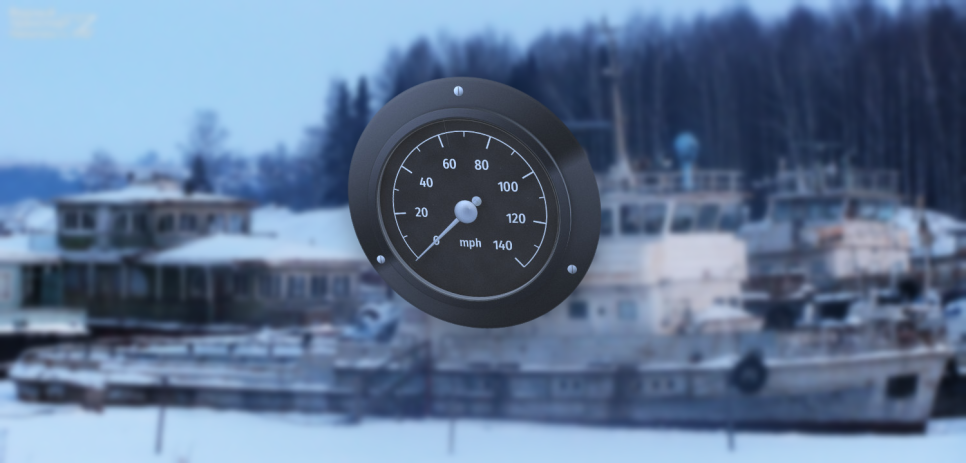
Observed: 0 mph
